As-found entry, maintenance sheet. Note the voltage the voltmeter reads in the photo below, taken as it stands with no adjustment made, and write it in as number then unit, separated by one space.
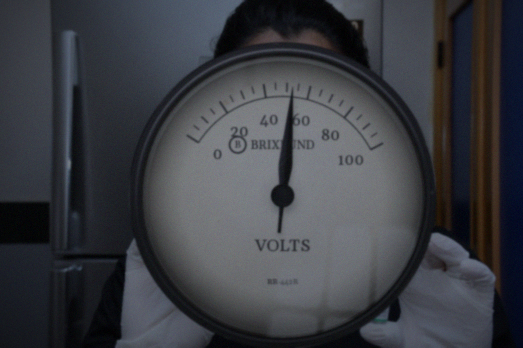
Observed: 52.5 V
